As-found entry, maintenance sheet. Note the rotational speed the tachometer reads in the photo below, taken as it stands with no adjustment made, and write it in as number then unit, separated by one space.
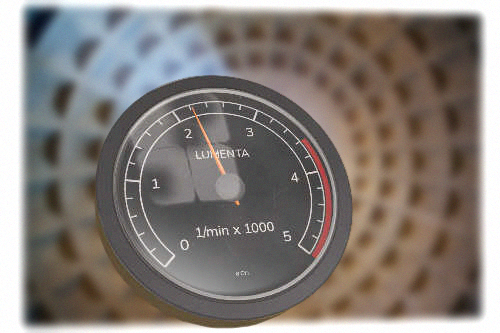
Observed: 2200 rpm
